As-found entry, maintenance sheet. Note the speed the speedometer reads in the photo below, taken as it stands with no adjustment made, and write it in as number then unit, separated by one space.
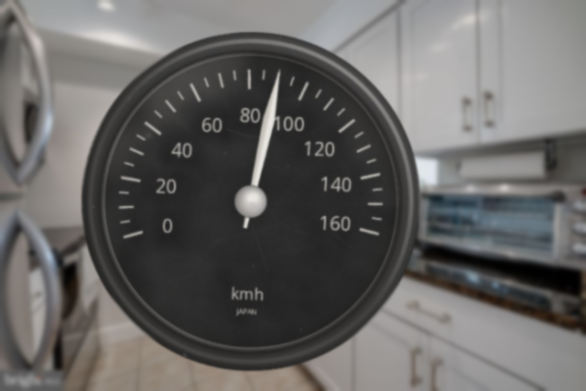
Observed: 90 km/h
